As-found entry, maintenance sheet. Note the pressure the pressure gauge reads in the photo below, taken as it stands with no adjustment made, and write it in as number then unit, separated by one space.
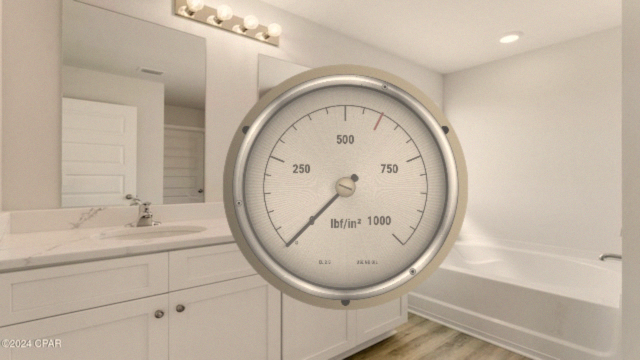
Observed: 0 psi
